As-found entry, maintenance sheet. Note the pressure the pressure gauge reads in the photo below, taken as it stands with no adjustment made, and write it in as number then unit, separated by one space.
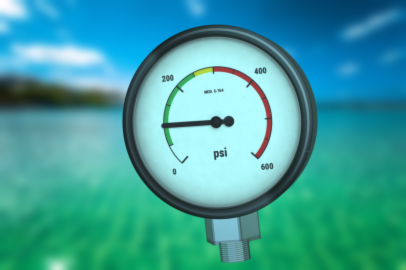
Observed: 100 psi
